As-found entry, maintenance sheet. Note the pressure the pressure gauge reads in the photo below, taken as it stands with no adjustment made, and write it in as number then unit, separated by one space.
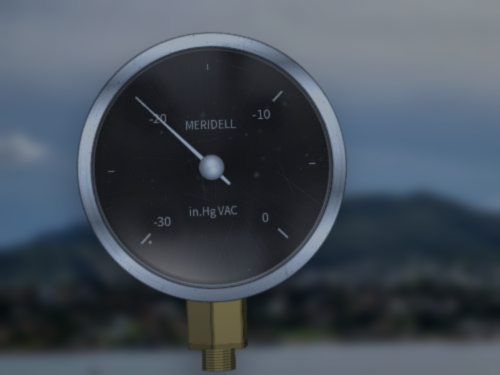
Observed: -20 inHg
